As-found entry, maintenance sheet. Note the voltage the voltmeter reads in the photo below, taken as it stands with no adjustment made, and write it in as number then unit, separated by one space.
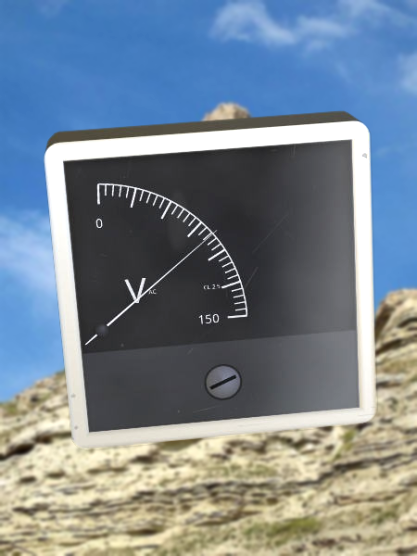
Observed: 85 V
